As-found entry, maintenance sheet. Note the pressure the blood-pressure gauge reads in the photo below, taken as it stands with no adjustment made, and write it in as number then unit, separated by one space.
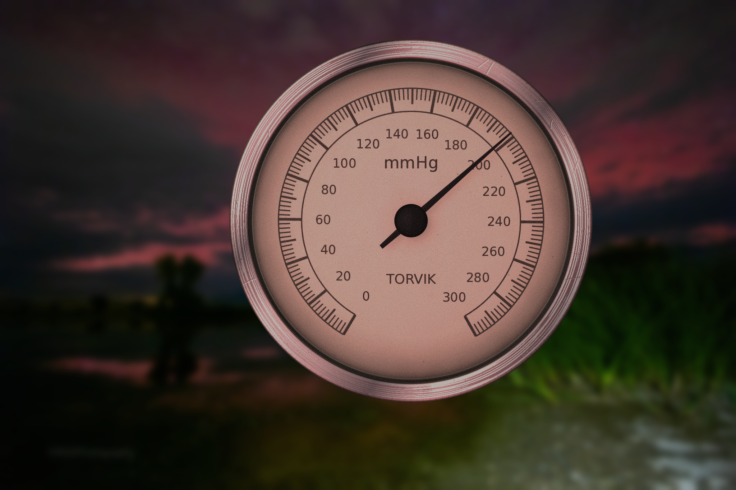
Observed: 198 mmHg
